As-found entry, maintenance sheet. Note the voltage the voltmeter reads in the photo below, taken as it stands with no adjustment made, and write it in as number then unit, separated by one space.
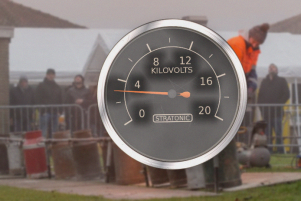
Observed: 3 kV
